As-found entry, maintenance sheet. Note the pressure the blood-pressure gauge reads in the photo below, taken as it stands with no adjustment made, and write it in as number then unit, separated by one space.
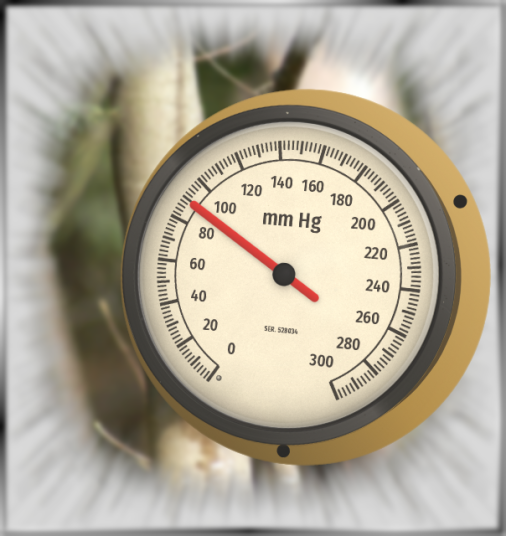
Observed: 90 mmHg
